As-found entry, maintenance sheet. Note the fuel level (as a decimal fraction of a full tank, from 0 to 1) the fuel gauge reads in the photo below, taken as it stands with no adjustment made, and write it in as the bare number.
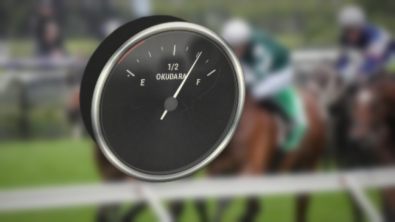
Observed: 0.75
